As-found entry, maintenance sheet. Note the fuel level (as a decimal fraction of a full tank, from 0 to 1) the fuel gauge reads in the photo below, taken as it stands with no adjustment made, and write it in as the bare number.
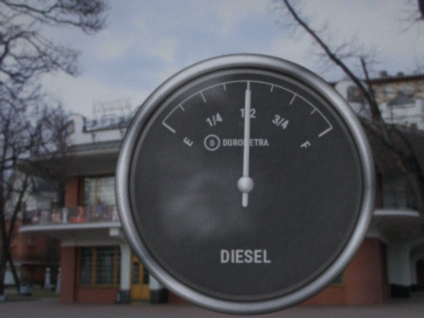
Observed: 0.5
